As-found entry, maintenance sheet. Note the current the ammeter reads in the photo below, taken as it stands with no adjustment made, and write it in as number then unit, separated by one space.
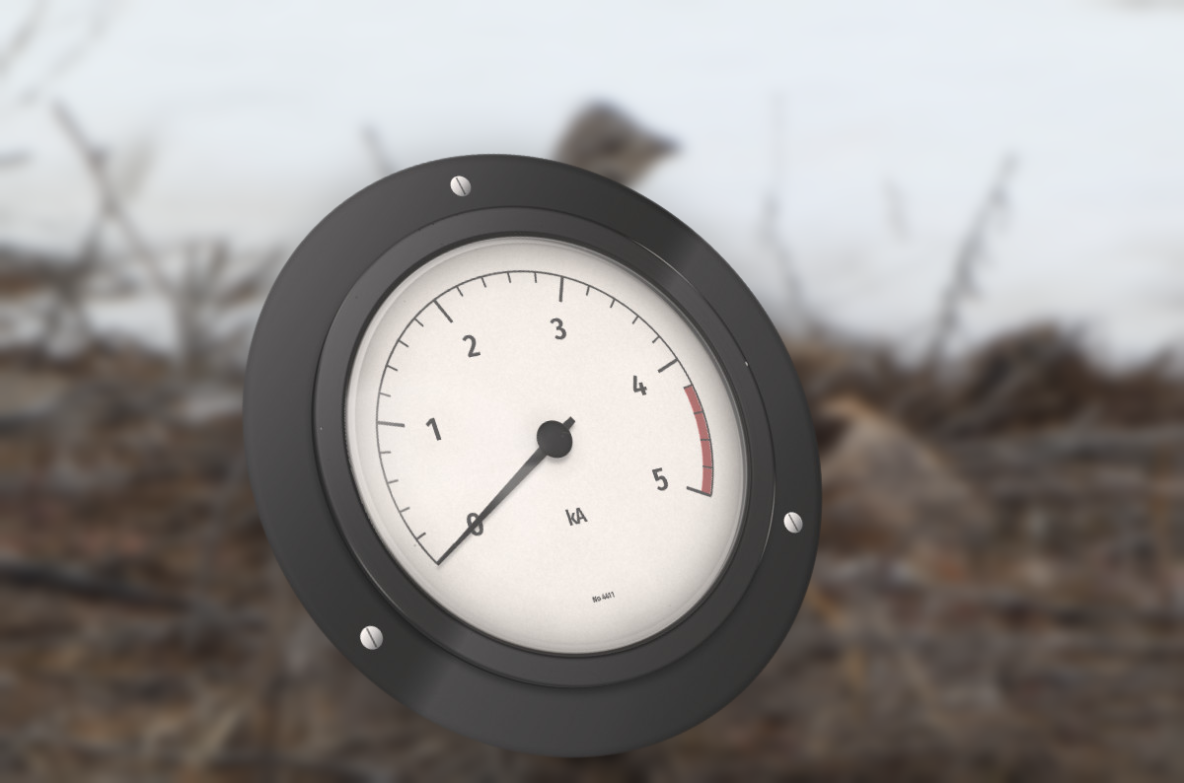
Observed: 0 kA
